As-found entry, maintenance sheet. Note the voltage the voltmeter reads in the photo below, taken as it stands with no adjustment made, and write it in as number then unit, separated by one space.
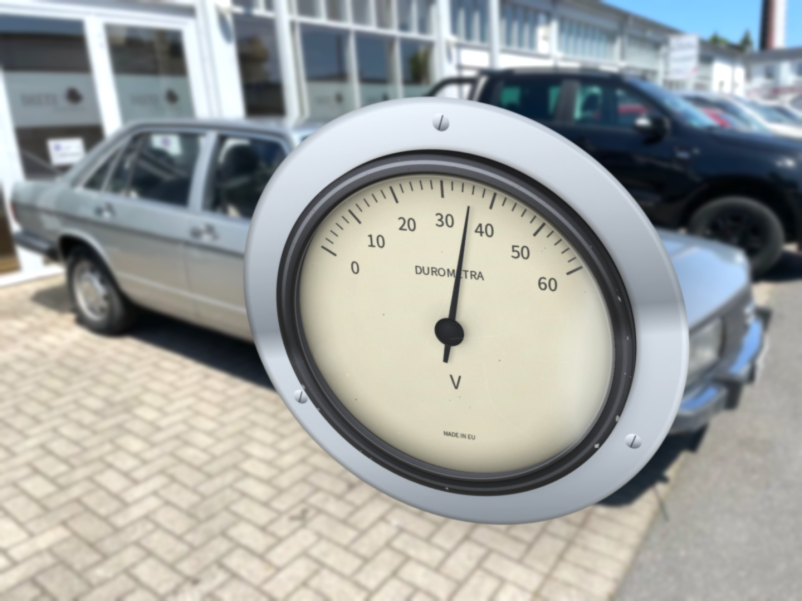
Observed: 36 V
